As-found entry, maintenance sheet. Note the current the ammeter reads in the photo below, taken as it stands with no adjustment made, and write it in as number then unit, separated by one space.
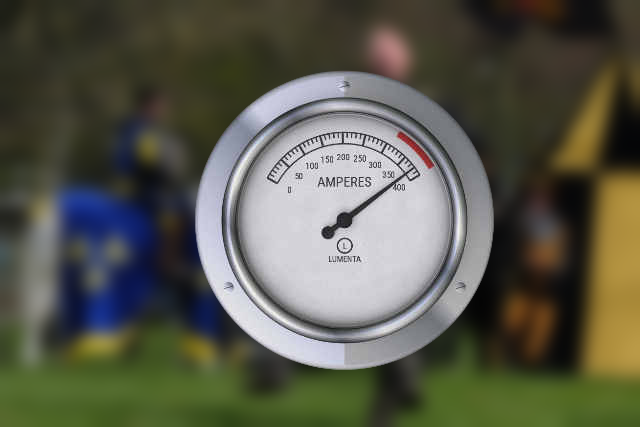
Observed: 380 A
